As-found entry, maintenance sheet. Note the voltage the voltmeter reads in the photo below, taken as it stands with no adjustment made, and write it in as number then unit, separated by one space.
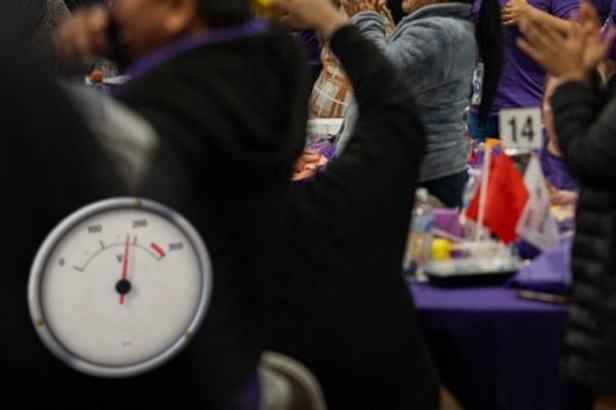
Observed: 175 V
